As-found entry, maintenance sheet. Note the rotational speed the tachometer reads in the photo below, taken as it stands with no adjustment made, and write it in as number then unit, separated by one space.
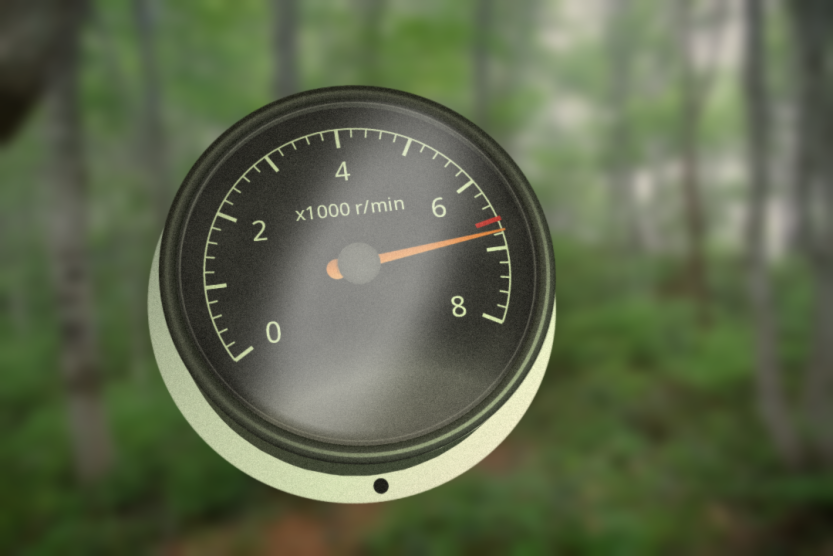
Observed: 6800 rpm
